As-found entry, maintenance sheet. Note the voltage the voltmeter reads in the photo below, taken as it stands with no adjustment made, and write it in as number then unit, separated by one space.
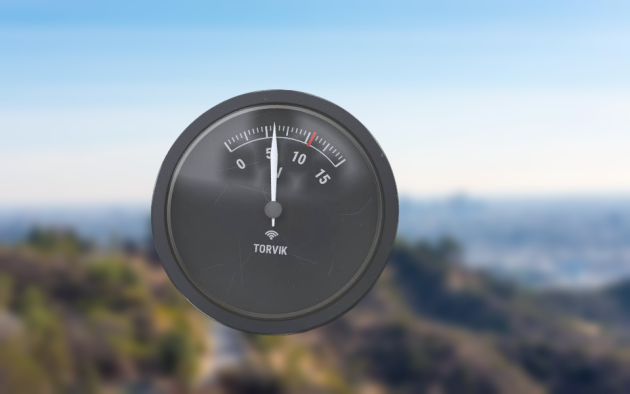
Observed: 6 V
